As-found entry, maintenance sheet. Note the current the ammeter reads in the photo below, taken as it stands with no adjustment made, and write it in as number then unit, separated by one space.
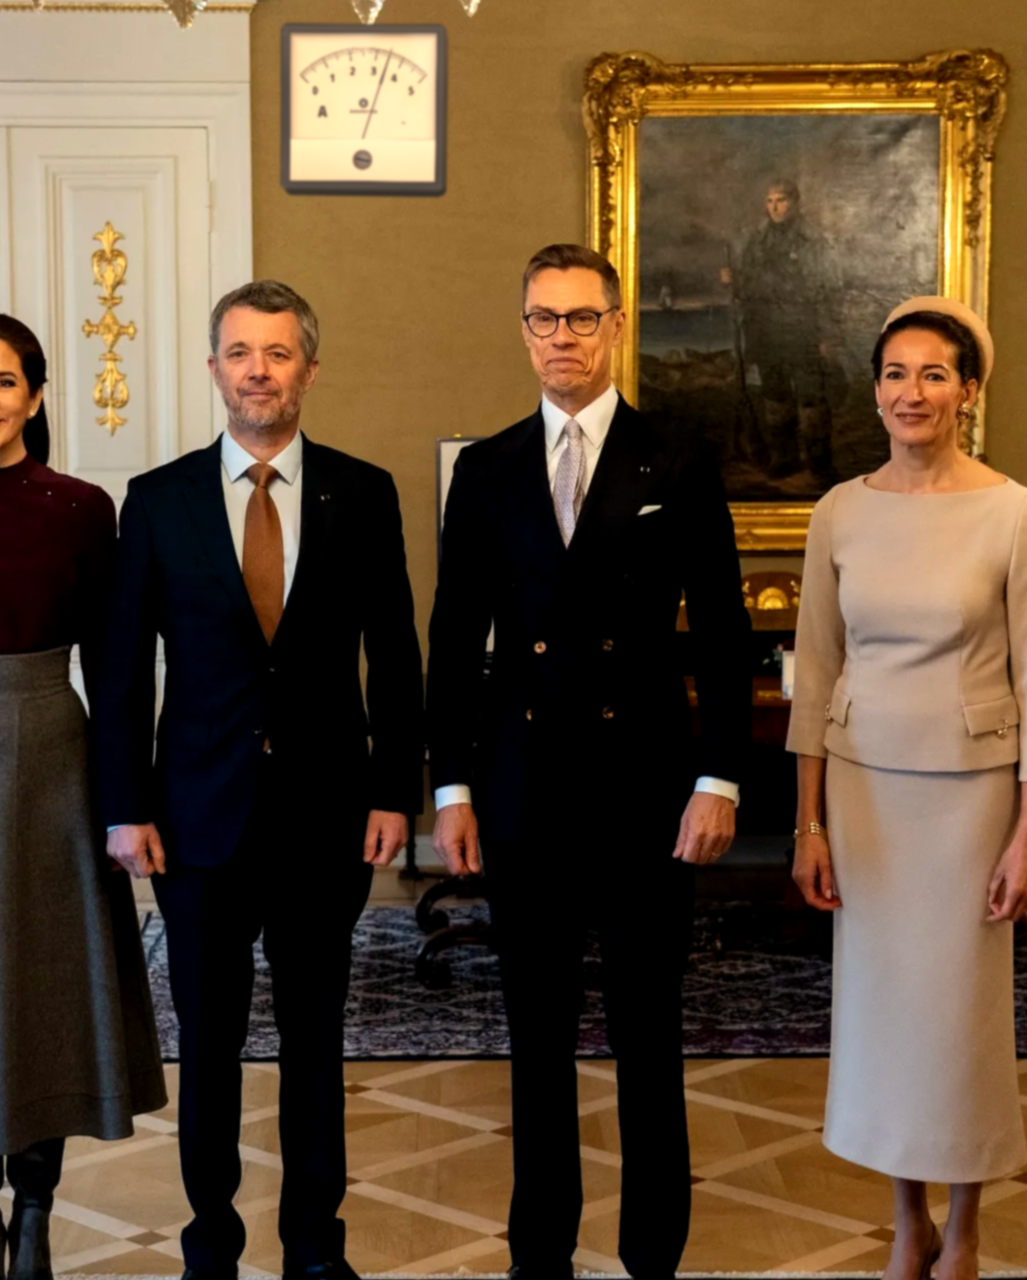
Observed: 3.5 A
